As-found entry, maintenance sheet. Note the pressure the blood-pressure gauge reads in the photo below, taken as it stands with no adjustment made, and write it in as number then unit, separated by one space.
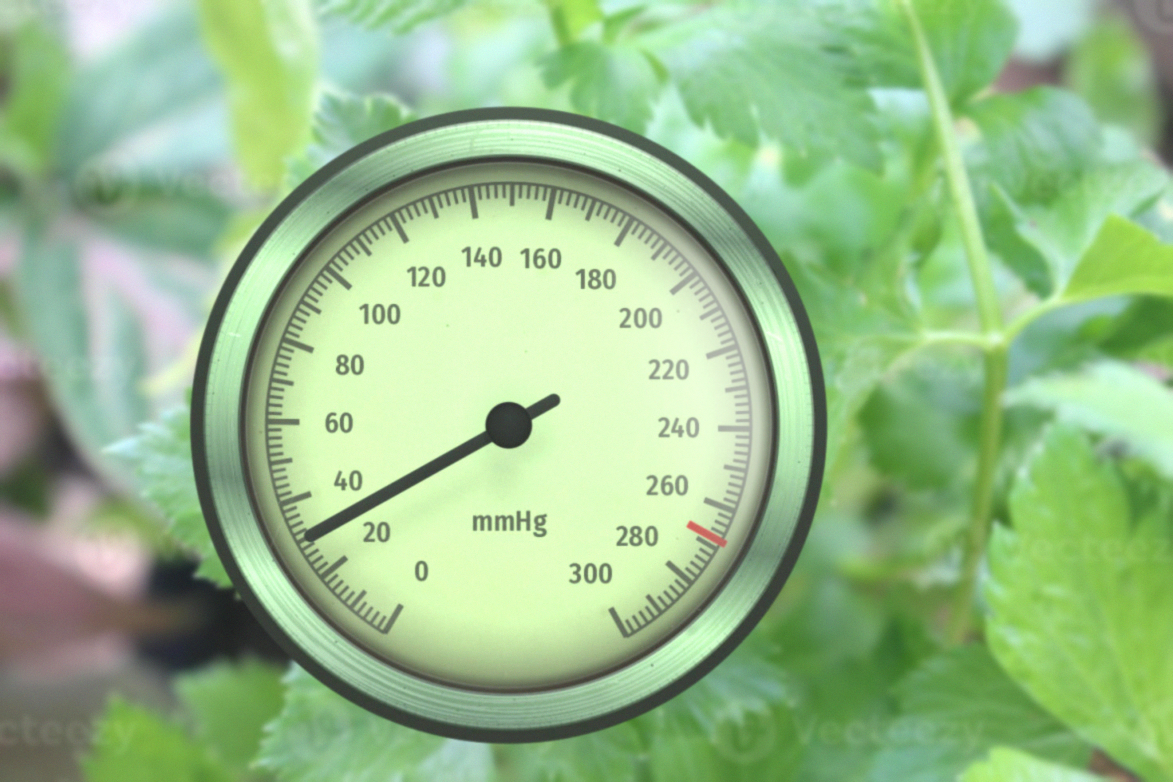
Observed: 30 mmHg
